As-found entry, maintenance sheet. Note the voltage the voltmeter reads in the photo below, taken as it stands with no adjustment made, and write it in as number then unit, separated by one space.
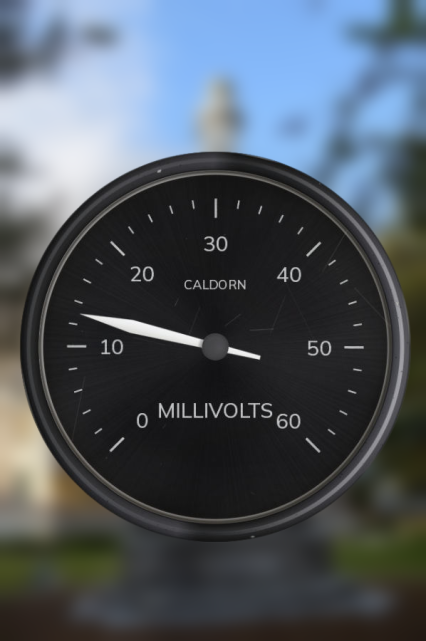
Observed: 13 mV
